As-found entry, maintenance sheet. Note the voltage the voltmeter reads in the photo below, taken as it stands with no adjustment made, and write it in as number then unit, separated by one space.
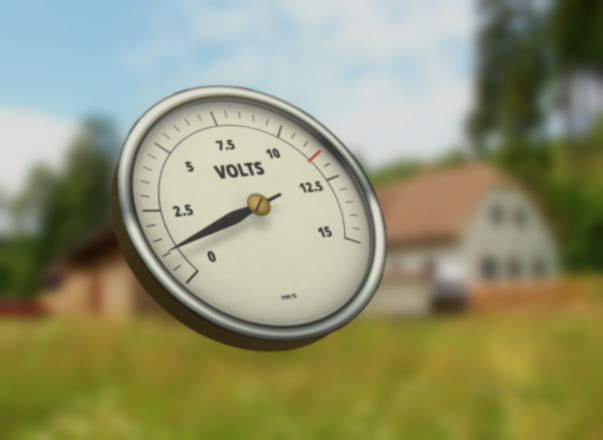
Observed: 1 V
